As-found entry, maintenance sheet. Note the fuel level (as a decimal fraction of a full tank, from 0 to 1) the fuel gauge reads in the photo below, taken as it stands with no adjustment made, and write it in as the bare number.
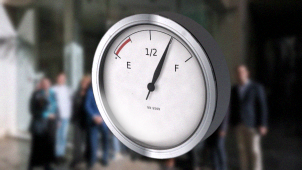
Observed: 0.75
